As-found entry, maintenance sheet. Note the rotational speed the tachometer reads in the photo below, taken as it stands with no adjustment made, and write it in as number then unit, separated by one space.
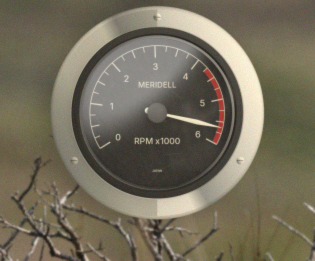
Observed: 5625 rpm
